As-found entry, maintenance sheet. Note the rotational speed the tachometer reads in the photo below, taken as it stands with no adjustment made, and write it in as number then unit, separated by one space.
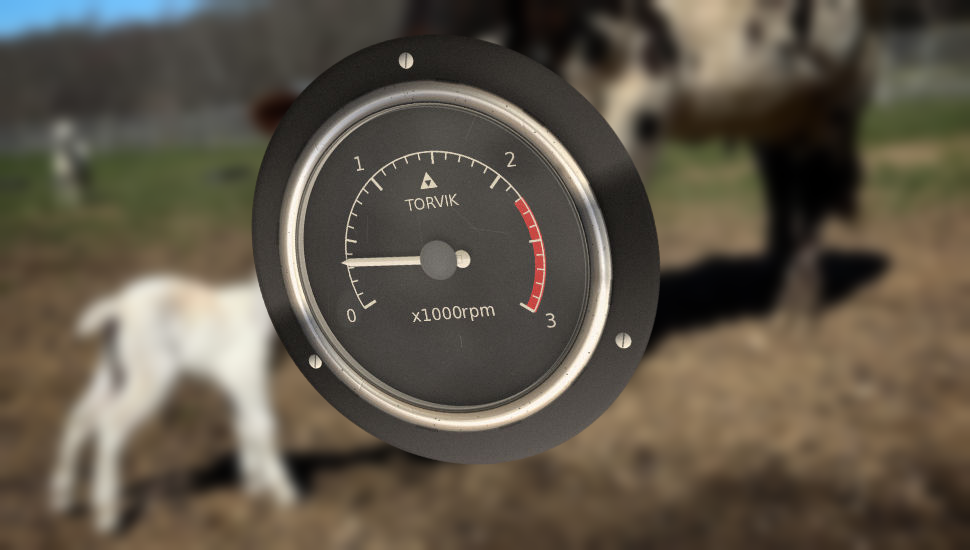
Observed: 350 rpm
